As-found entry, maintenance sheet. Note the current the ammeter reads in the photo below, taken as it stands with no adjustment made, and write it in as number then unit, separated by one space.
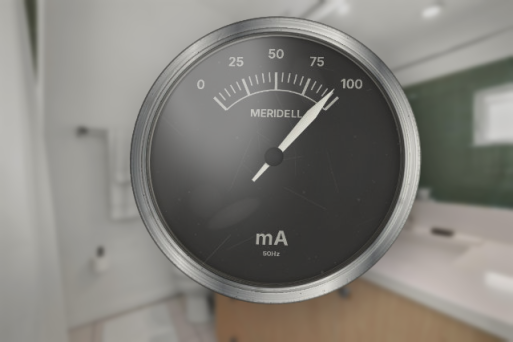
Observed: 95 mA
